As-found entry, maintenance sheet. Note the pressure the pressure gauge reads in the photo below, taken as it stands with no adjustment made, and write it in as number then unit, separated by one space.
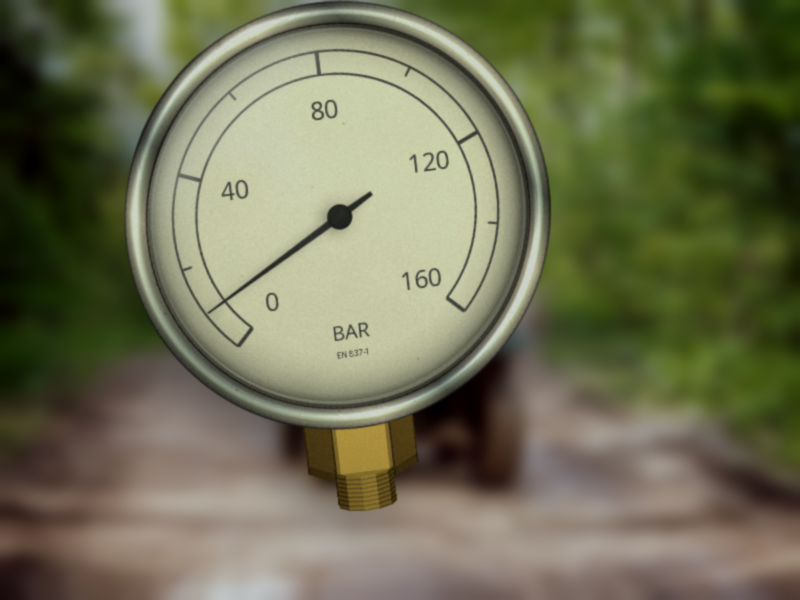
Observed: 10 bar
